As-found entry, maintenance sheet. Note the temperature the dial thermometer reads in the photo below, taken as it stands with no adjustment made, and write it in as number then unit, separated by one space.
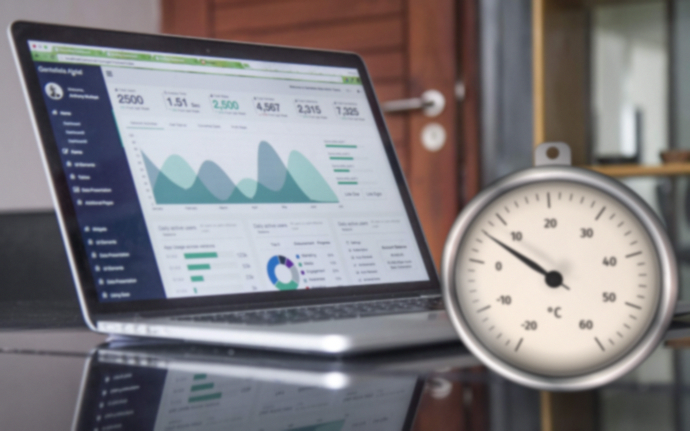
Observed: 6 °C
